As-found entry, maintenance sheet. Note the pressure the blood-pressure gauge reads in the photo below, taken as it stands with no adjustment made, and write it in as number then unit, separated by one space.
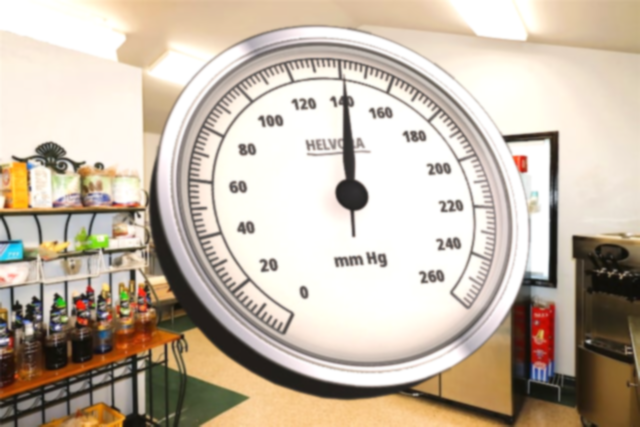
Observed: 140 mmHg
